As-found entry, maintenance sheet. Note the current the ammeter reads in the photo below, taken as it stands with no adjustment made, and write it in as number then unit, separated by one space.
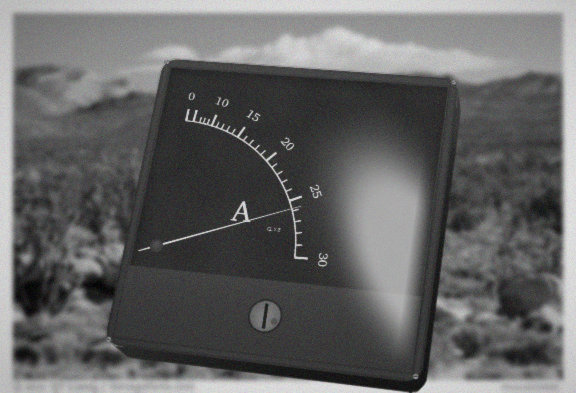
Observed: 26 A
